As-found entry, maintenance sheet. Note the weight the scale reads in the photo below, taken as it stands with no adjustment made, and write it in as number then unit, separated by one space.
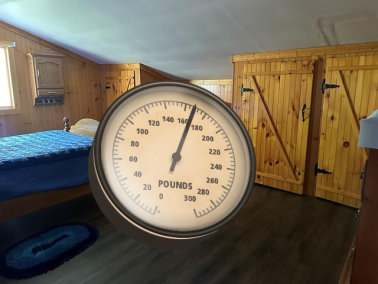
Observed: 168 lb
